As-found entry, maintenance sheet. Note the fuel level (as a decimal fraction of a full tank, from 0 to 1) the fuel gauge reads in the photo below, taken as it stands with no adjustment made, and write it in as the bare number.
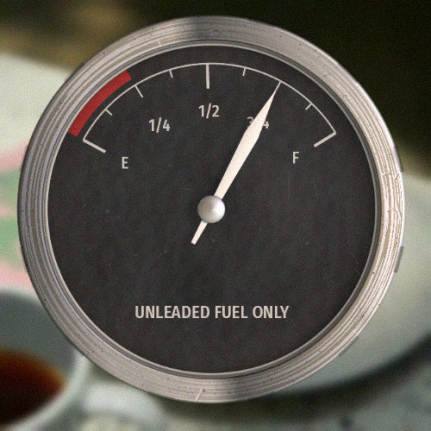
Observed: 0.75
